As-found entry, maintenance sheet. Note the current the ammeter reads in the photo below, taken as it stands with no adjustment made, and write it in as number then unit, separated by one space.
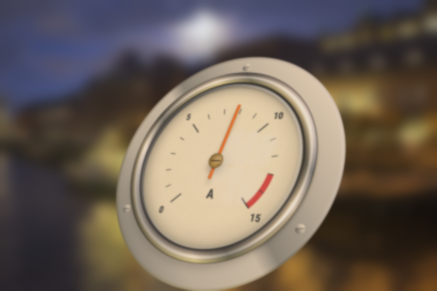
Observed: 8 A
